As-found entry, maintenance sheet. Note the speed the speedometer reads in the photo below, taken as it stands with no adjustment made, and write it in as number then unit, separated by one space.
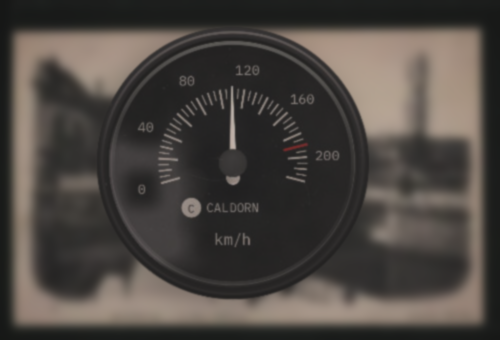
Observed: 110 km/h
